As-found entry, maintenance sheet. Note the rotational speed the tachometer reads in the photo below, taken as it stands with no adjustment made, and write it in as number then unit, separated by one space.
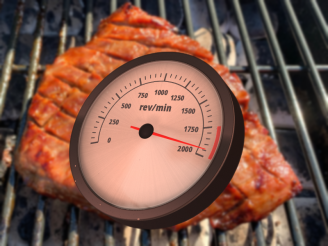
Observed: 1950 rpm
